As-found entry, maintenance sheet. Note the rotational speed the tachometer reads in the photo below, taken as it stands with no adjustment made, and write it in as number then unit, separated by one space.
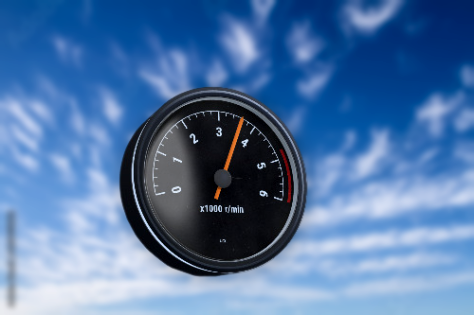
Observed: 3600 rpm
